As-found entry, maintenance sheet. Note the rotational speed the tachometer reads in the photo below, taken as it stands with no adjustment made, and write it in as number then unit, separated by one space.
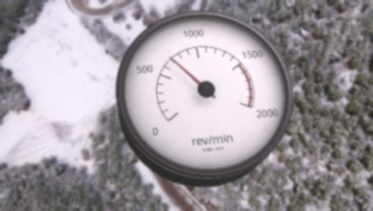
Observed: 700 rpm
